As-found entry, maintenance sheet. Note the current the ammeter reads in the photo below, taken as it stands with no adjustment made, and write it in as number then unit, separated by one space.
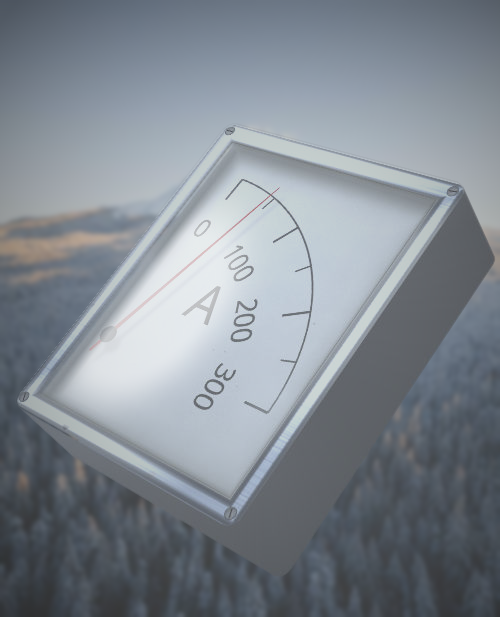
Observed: 50 A
